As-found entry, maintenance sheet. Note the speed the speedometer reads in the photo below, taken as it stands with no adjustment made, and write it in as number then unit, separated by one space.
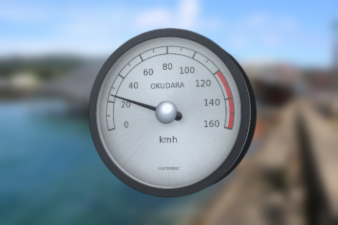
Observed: 25 km/h
